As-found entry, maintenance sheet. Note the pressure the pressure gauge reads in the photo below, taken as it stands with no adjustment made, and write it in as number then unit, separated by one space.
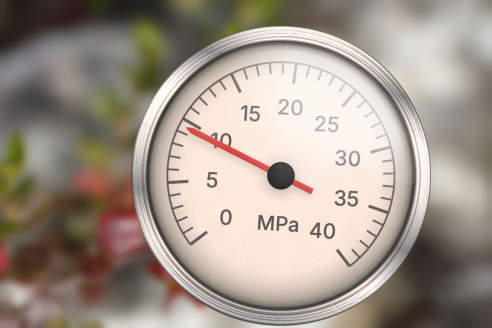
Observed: 9.5 MPa
